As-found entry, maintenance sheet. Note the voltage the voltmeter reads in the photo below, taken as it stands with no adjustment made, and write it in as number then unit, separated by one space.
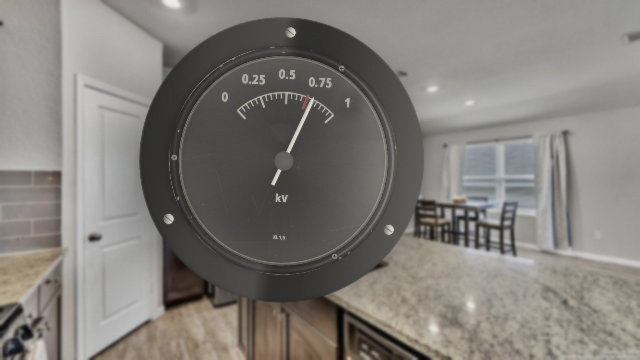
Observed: 0.75 kV
